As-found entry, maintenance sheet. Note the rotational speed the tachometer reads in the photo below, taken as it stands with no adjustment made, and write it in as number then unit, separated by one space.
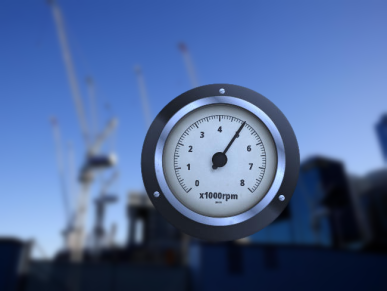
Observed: 5000 rpm
